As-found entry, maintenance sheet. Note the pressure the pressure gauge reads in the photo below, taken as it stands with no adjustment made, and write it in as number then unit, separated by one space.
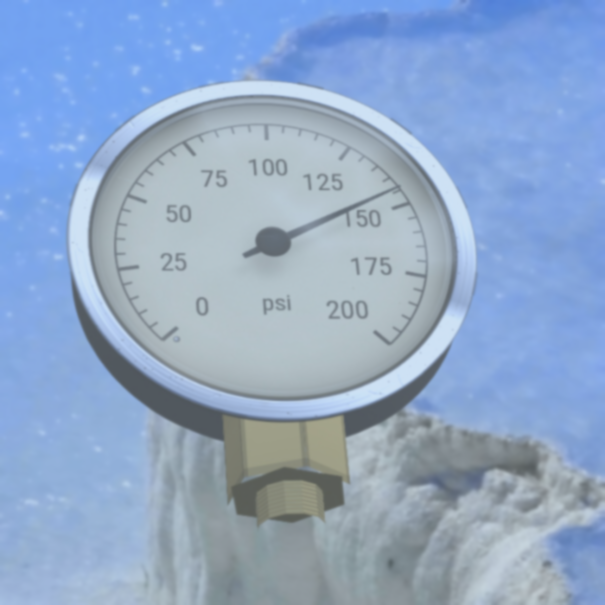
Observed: 145 psi
